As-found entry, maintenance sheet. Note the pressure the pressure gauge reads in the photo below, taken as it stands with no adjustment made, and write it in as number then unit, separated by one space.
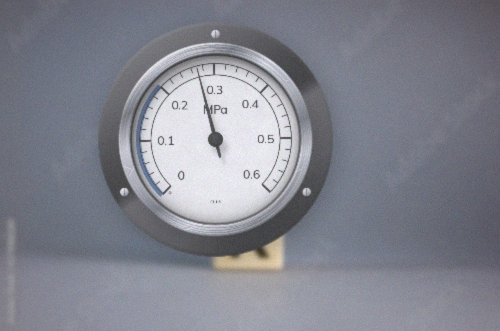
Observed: 0.27 MPa
